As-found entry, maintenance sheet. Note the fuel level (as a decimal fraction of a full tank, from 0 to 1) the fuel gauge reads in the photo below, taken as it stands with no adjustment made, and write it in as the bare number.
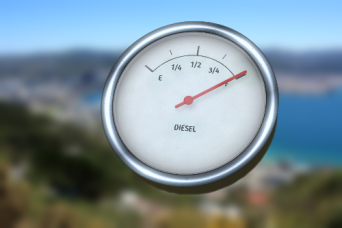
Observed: 1
